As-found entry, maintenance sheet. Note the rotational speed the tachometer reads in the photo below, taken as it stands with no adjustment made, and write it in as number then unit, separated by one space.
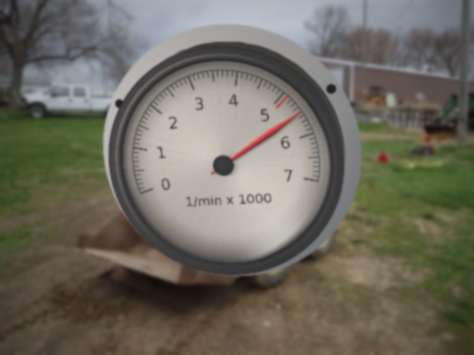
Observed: 5500 rpm
